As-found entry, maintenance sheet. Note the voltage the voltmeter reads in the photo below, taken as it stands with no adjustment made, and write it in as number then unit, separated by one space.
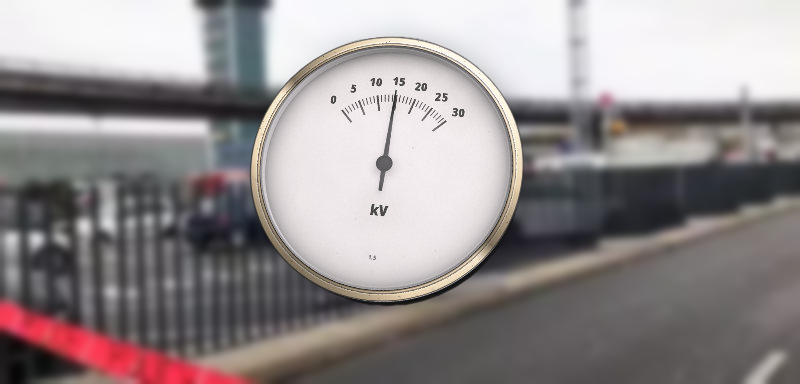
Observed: 15 kV
